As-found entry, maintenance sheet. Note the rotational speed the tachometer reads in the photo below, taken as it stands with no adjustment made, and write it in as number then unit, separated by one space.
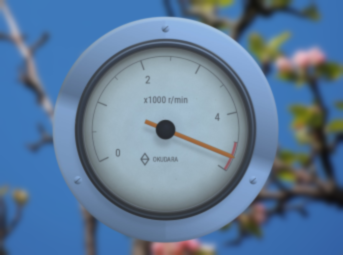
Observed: 4750 rpm
